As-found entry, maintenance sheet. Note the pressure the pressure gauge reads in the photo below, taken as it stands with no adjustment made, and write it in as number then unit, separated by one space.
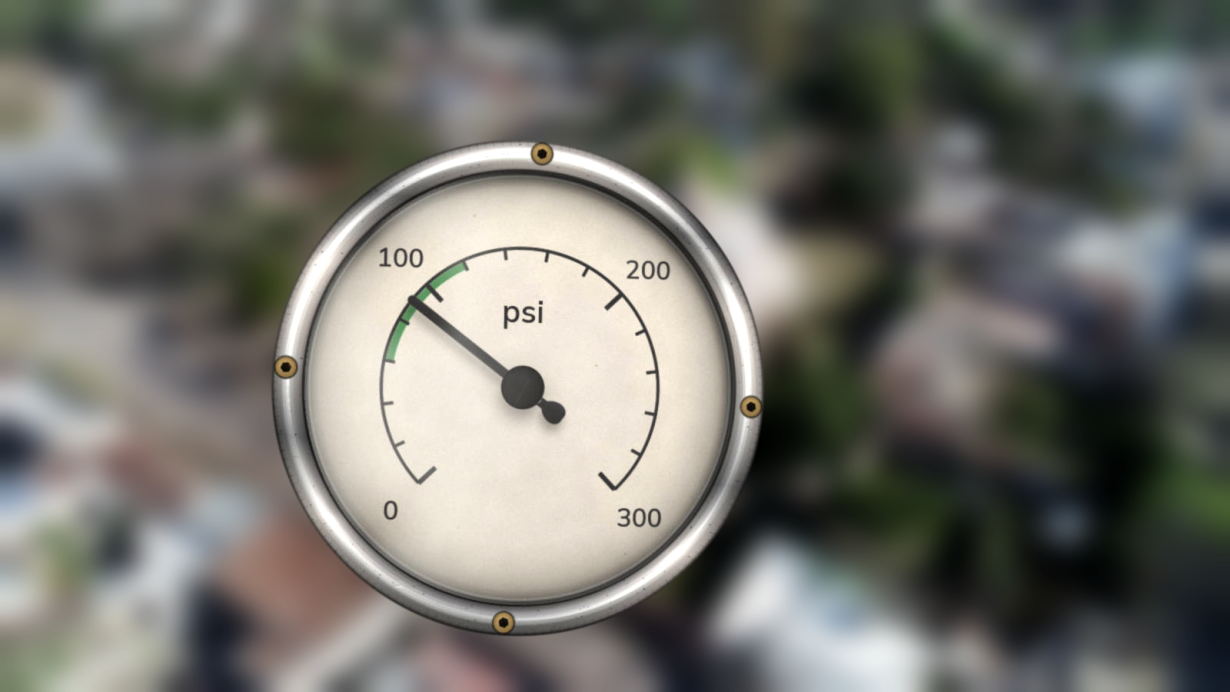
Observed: 90 psi
